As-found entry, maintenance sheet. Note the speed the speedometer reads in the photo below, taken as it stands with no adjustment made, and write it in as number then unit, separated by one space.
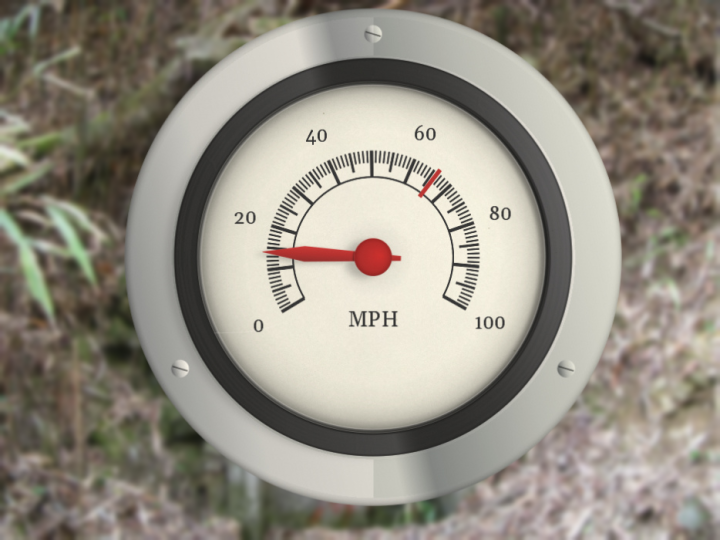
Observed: 14 mph
